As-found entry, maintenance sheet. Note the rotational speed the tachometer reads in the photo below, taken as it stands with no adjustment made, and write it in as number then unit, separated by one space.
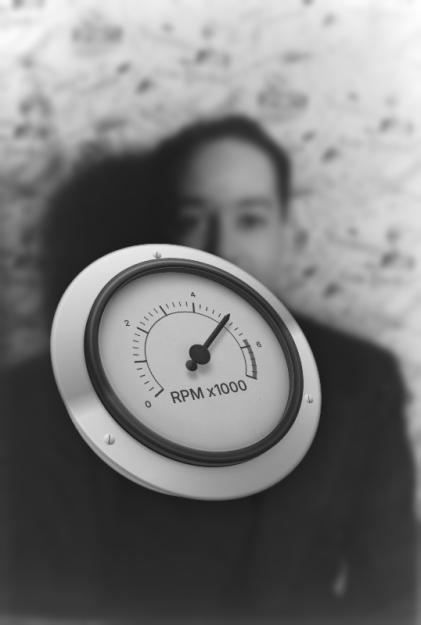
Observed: 5000 rpm
